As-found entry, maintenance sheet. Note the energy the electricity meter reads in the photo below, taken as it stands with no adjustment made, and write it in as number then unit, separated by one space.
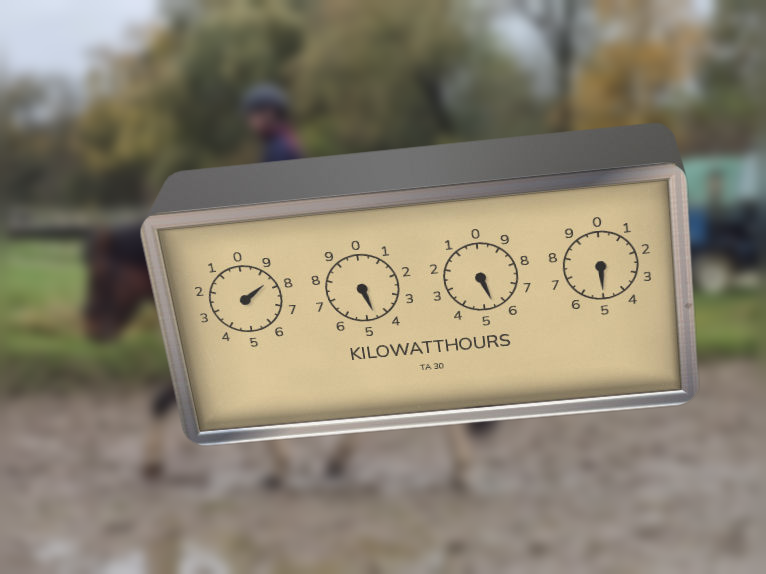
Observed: 8455 kWh
